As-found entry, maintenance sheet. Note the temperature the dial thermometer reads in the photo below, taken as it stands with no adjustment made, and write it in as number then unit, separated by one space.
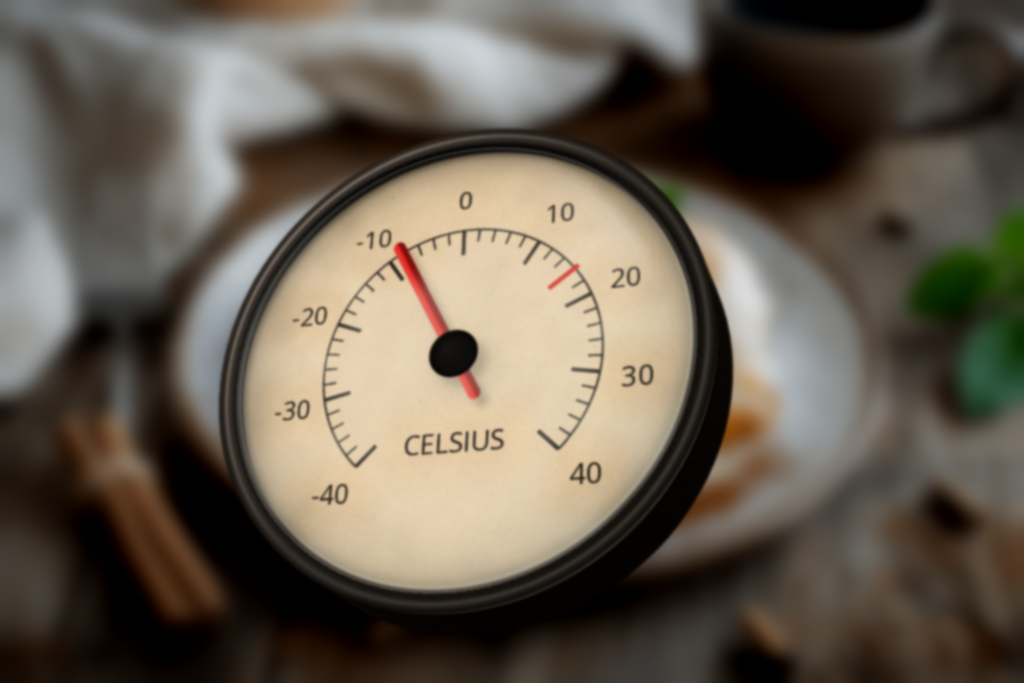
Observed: -8 °C
